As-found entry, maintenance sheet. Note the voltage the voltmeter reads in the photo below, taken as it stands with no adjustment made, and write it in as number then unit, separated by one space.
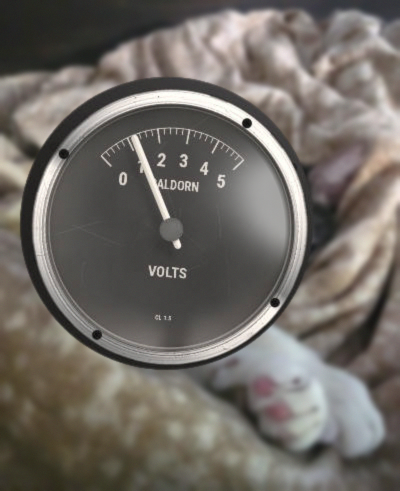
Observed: 1.2 V
